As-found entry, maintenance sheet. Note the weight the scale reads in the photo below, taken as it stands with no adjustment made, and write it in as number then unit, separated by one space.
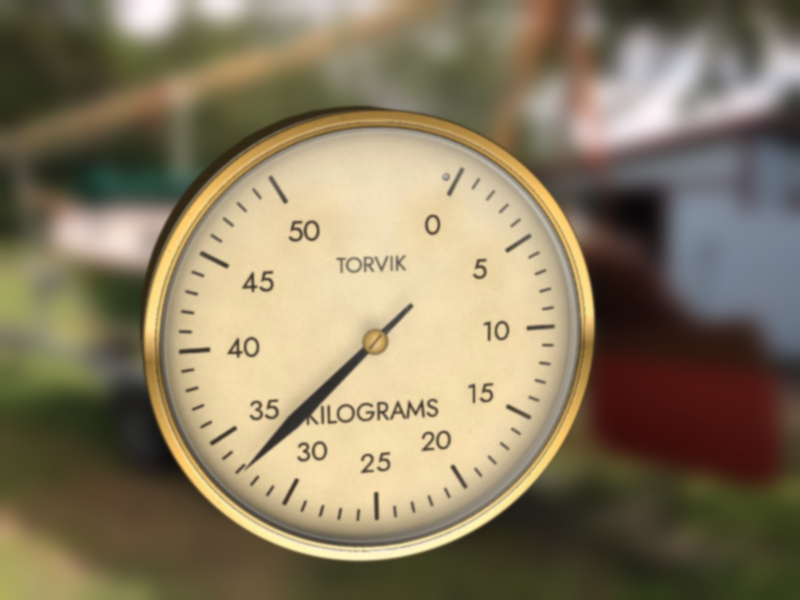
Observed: 33 kg
